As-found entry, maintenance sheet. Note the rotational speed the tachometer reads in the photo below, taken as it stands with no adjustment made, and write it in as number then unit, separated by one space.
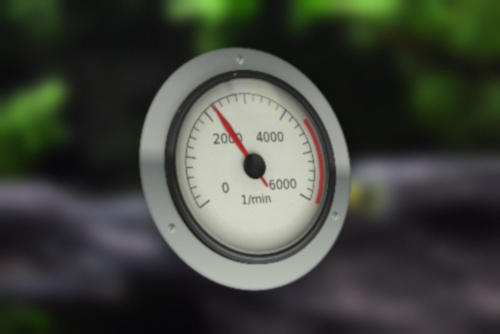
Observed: 2200 rpm
